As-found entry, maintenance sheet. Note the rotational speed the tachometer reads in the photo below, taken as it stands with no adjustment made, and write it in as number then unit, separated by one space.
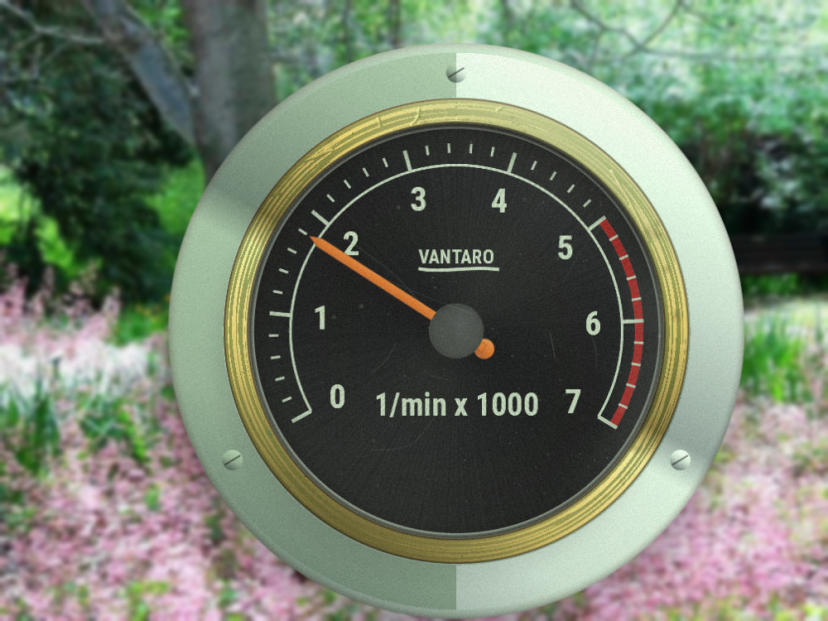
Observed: 1800 rpm
